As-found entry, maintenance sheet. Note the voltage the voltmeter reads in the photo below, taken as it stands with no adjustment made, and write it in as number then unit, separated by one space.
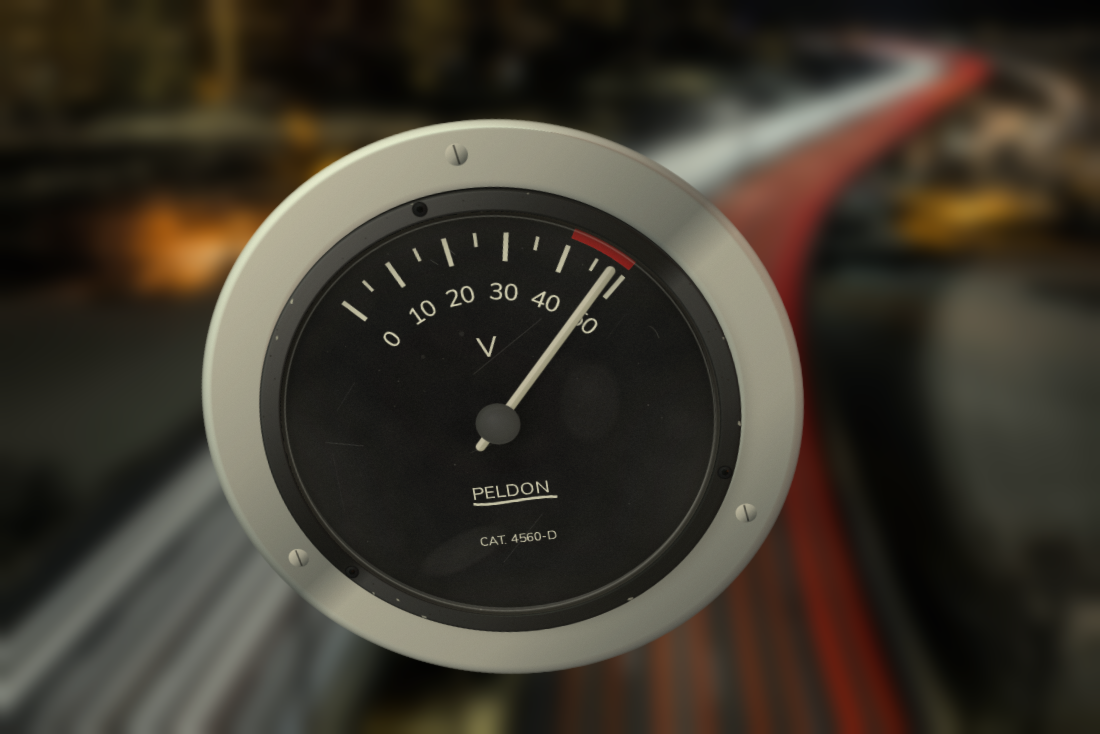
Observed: 47.5 V
